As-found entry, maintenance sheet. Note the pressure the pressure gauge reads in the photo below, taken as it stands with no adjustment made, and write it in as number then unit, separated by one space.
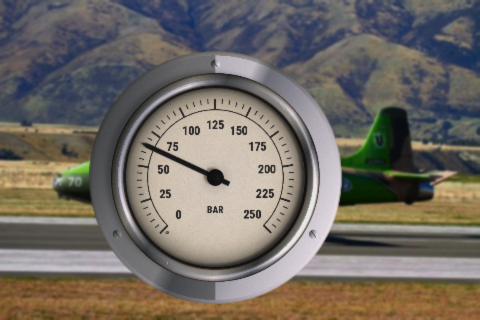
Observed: 65 bar
